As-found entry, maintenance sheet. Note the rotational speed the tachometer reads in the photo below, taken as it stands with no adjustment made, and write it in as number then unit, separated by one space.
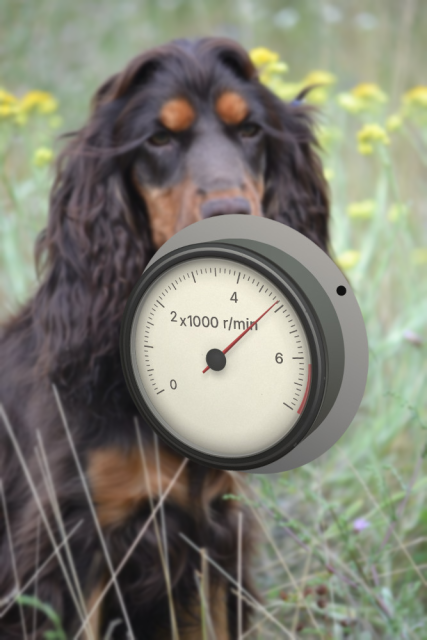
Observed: 4900 rpm
